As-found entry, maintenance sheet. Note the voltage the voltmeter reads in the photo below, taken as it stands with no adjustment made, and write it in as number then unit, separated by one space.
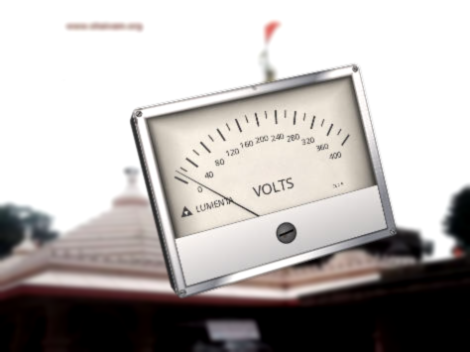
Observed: 10 V
